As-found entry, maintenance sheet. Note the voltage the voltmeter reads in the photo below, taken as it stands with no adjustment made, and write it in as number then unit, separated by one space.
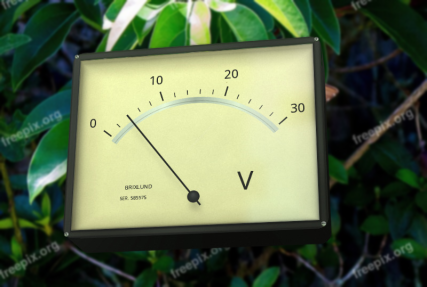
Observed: 4 V
